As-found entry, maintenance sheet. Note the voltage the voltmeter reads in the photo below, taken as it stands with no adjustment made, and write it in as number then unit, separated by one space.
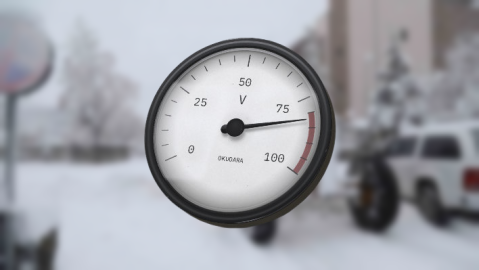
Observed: 82.5 V
